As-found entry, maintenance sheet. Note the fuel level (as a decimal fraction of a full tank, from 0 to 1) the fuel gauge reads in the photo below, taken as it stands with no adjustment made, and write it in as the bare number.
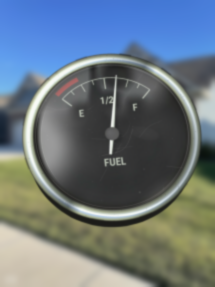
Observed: 0.625
